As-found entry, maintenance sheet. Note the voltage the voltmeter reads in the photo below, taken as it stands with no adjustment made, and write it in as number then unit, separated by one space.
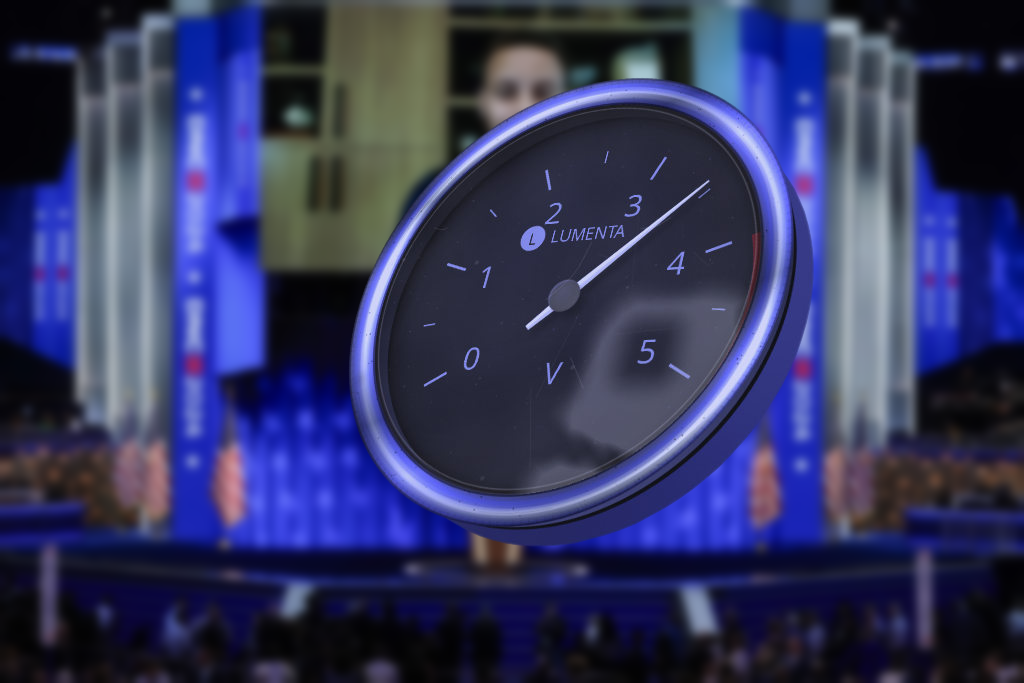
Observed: 3.5 V
